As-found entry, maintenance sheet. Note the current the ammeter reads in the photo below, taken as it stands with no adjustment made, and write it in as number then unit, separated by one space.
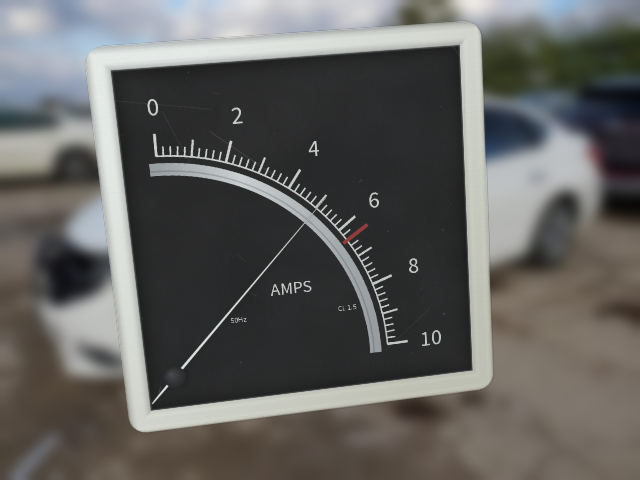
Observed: 5 A
